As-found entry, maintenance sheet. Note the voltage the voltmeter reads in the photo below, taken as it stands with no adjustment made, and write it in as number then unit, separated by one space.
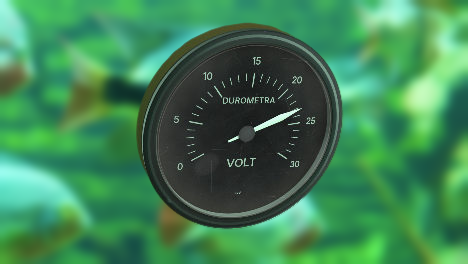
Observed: 23 V
